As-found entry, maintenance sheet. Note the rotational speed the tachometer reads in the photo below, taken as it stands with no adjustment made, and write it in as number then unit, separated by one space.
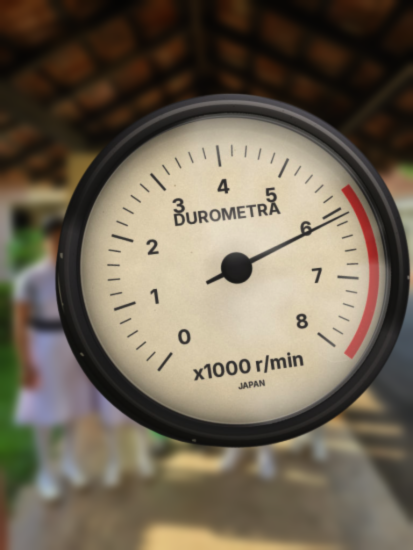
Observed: 6100 rpm
